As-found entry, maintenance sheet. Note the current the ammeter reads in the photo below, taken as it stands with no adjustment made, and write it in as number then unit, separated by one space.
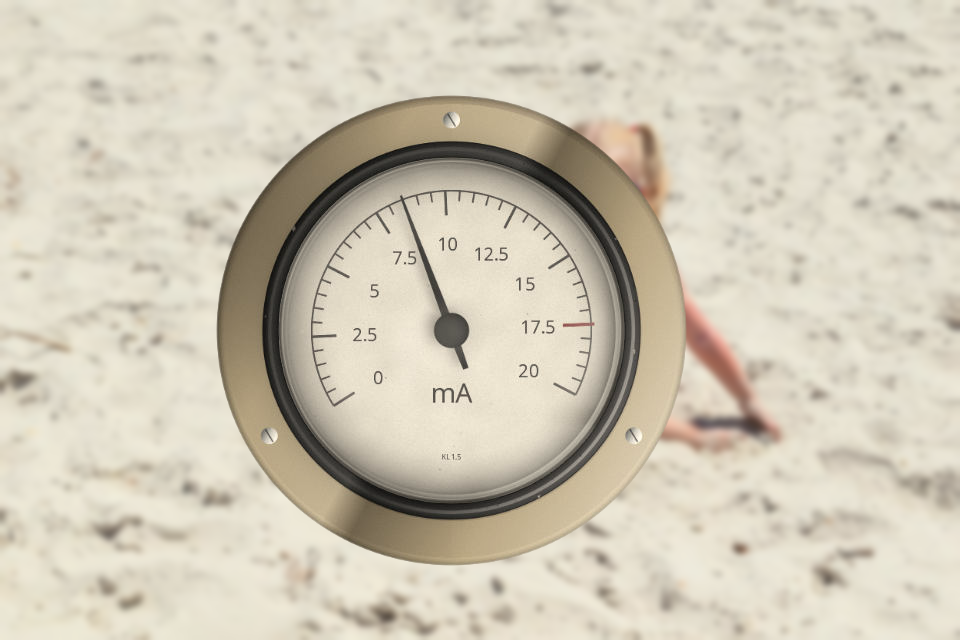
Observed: 8.5 mA
